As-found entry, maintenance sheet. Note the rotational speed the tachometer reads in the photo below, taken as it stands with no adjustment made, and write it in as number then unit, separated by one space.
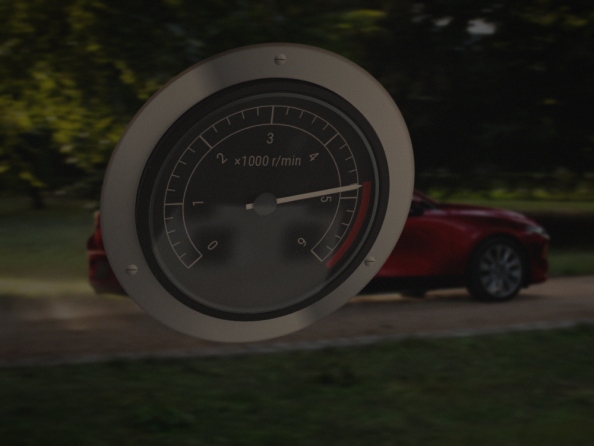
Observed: 4800 rpm
